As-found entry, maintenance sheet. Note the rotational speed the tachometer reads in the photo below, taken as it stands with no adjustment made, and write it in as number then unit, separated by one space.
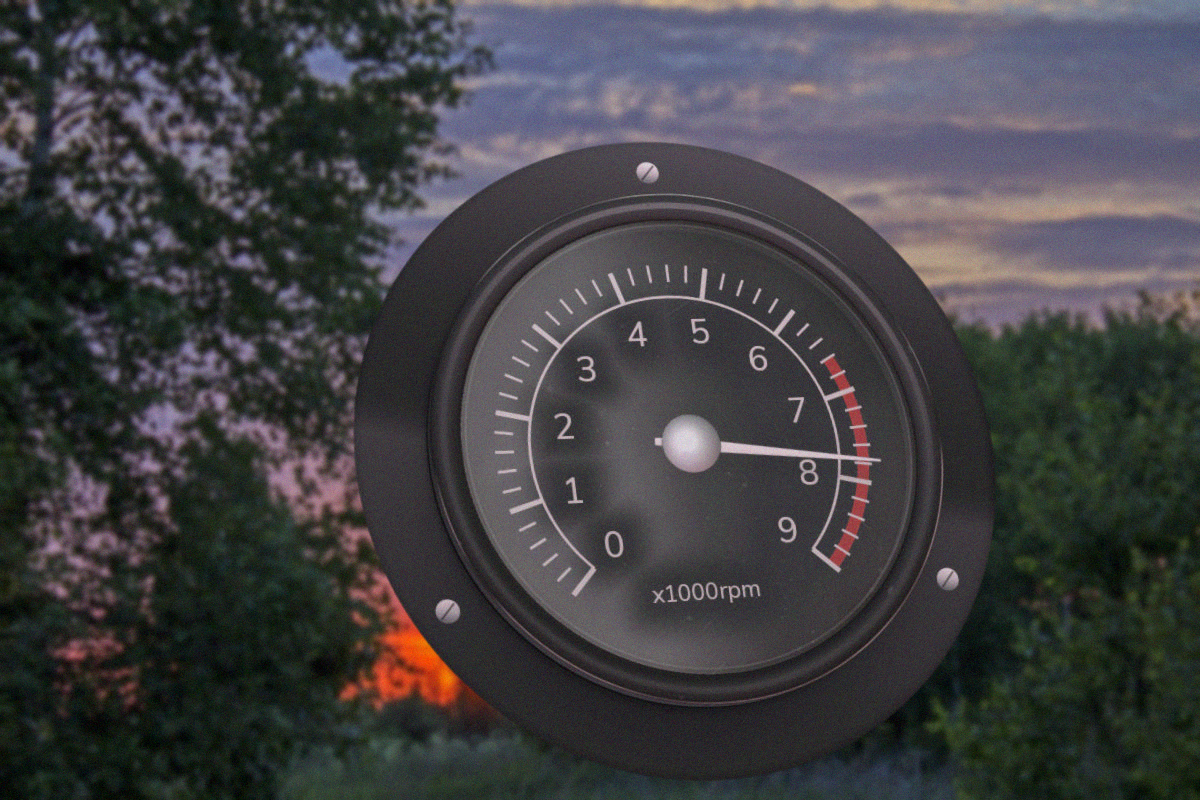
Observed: 7800 rpm
